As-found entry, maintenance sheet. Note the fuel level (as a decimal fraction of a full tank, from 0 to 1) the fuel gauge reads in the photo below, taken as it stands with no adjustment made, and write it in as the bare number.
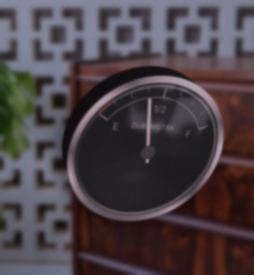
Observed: 0.375
